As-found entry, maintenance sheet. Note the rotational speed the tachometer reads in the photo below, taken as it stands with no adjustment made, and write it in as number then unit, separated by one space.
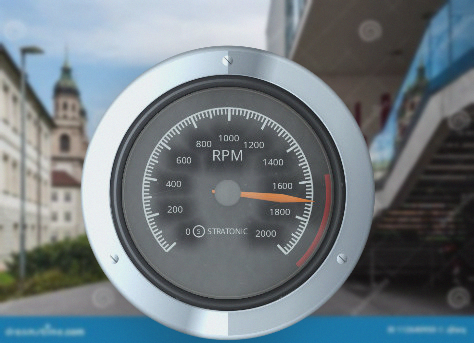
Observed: 1700 rpm
